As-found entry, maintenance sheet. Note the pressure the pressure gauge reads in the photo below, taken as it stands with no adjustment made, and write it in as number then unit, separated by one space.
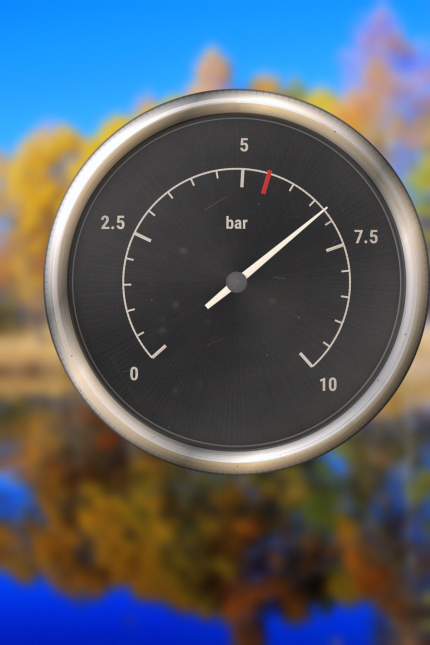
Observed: 6.75 bar
